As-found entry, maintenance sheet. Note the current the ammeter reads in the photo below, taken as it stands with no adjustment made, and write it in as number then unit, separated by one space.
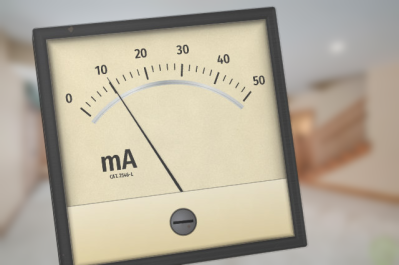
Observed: 10 mA
